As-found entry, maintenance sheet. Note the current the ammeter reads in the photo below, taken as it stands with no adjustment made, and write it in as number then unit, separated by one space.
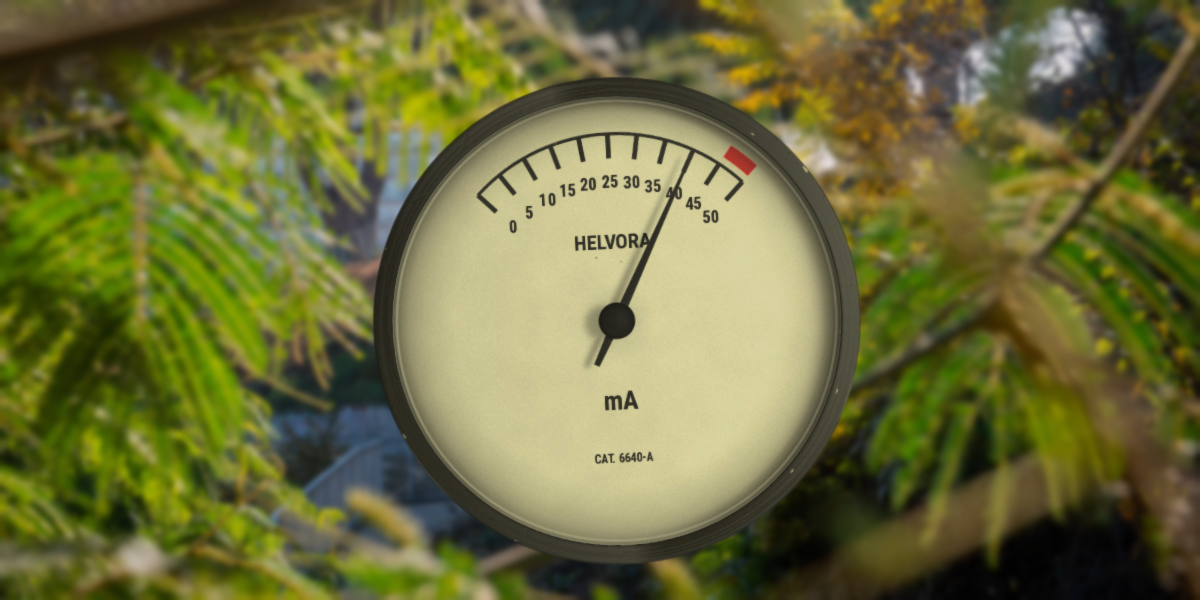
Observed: 40 mA
